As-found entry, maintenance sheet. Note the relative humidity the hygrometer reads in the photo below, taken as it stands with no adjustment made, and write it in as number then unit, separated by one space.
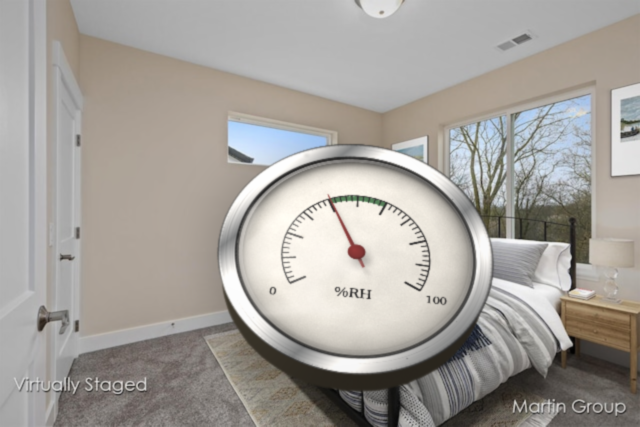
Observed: 40 %
